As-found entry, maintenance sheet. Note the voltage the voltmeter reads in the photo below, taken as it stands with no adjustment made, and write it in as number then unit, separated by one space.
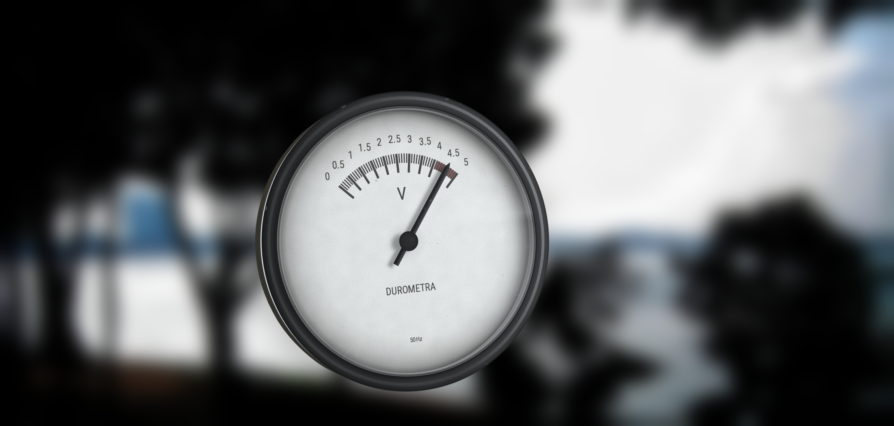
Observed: 4.5 V
